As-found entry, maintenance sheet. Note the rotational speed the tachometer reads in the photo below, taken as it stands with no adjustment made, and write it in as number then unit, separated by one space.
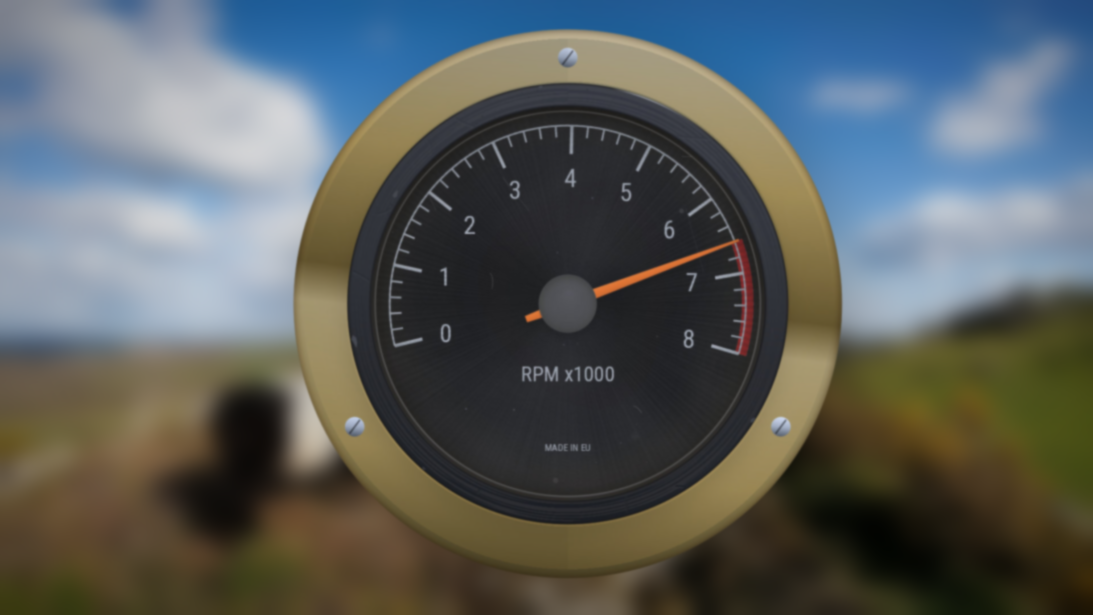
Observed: 6600 rpm
